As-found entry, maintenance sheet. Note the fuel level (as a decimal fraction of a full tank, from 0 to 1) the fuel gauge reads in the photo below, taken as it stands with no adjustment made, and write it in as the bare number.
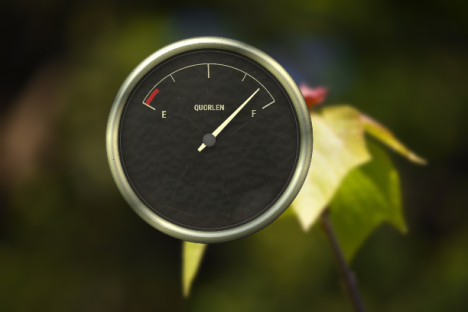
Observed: 0.875
